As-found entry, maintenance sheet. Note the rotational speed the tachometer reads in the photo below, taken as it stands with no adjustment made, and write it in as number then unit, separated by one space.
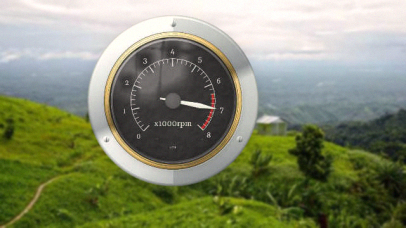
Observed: 7000 rpm
